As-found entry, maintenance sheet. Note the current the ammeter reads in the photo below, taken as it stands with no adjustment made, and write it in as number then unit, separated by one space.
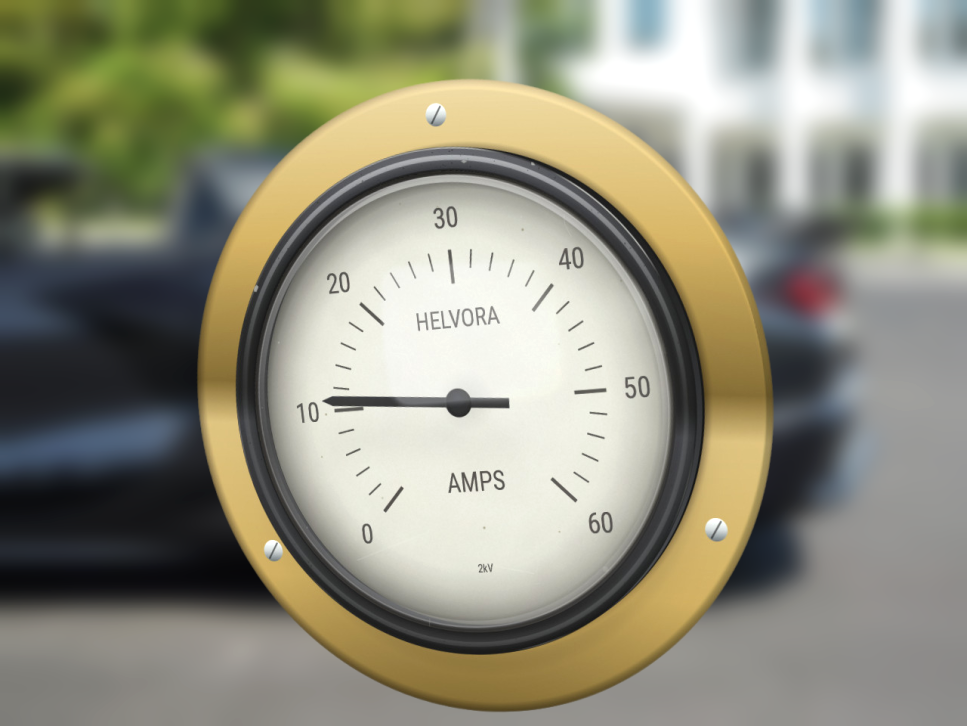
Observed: 11 A
